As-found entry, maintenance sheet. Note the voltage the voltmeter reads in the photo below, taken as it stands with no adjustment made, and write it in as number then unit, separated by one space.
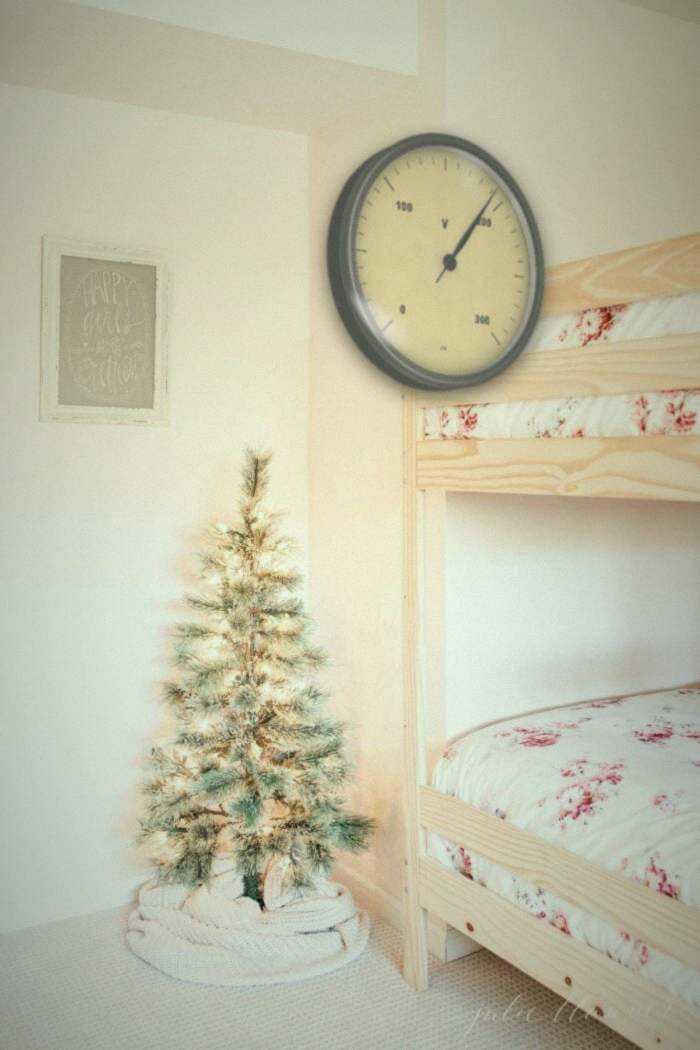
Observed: 190 V
